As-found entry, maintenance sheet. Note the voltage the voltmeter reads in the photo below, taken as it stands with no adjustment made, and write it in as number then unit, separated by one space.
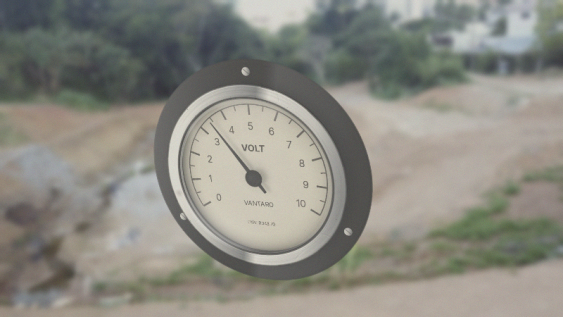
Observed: 3.5 V
